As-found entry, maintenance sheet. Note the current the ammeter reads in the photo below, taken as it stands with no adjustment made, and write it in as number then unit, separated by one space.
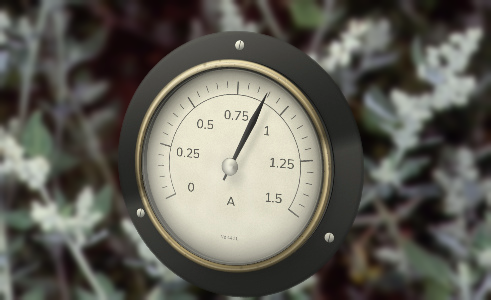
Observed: 0.9 A
